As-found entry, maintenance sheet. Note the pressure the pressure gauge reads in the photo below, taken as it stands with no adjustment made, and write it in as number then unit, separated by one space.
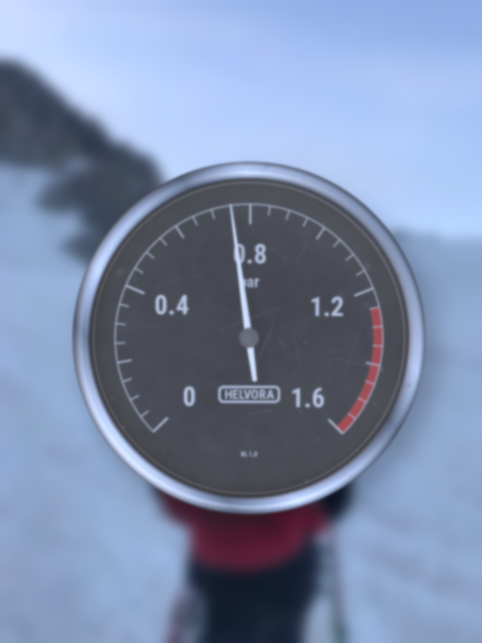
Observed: 0.75 bar
